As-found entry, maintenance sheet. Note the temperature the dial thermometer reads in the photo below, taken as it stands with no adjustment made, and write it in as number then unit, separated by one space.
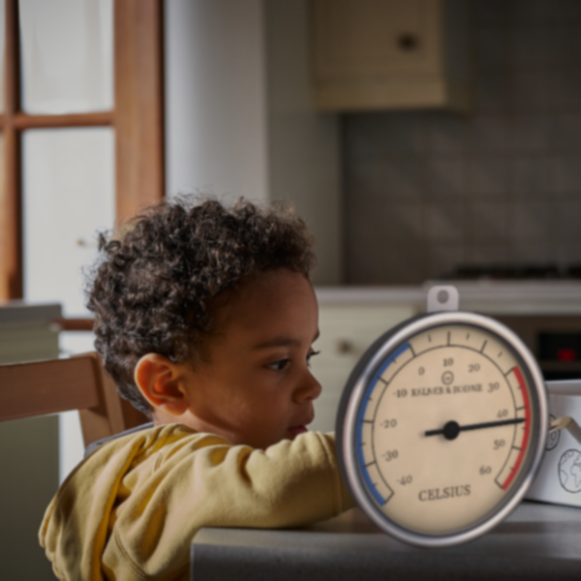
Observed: 42.5 °C
